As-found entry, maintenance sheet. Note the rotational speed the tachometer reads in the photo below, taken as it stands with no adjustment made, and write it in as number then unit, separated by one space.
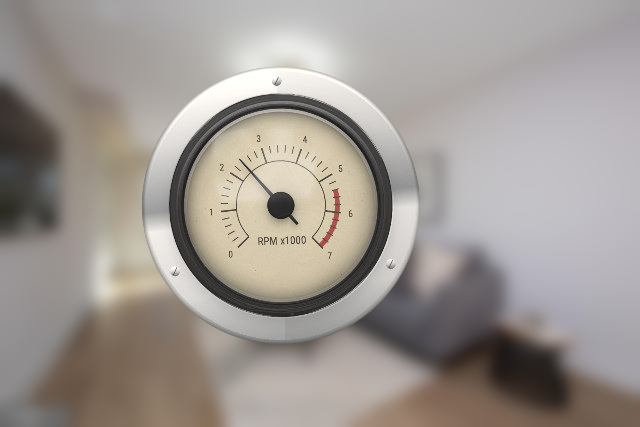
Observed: 2400 rpm
